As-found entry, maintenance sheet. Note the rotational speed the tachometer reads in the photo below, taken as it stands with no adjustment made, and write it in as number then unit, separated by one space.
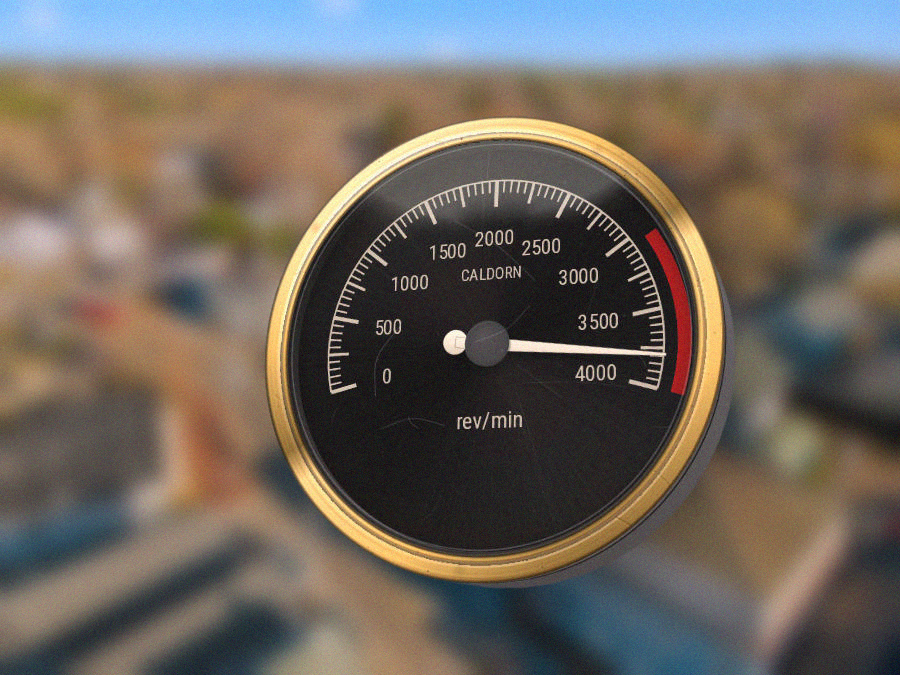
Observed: 3800 rpm
